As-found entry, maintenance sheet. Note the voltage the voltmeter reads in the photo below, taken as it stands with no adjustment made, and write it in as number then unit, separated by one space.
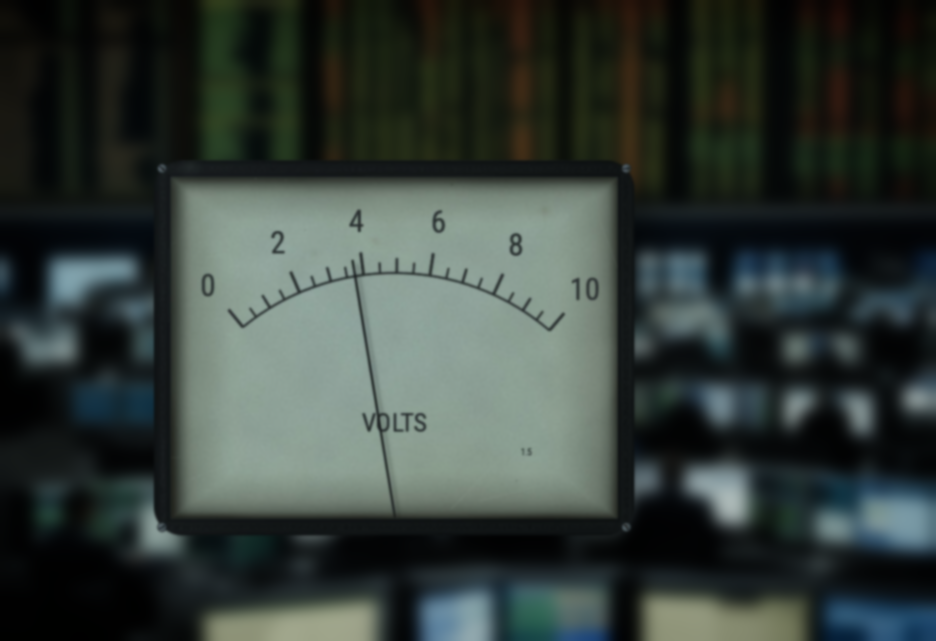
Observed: 3.75 V
